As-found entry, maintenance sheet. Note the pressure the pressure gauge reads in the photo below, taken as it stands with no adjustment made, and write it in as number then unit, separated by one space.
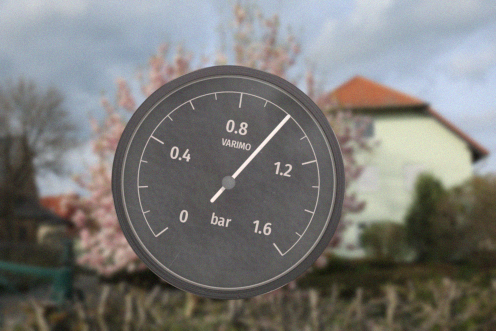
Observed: 1 bar
